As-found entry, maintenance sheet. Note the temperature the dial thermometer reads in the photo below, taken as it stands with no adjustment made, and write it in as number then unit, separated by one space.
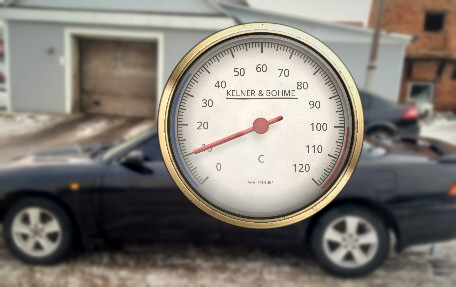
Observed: 10 °C
